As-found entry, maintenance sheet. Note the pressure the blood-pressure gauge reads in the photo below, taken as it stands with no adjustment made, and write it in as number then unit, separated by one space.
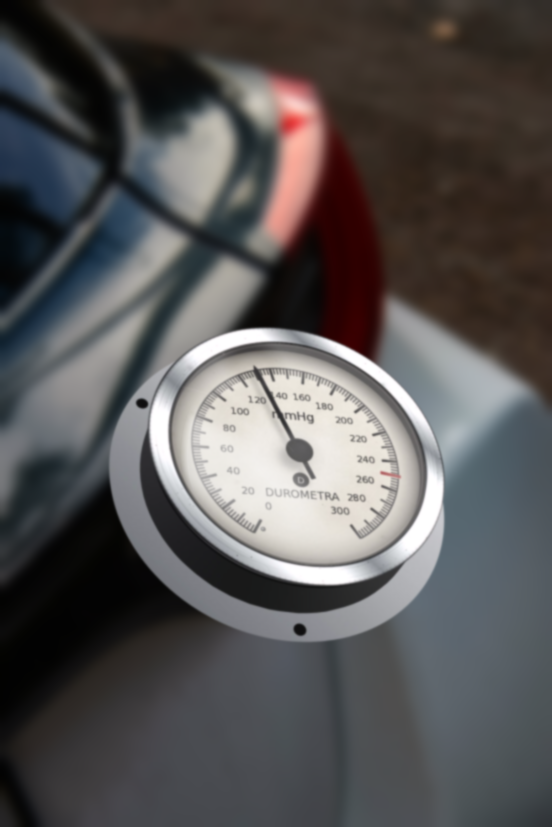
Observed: 130 mmHg
